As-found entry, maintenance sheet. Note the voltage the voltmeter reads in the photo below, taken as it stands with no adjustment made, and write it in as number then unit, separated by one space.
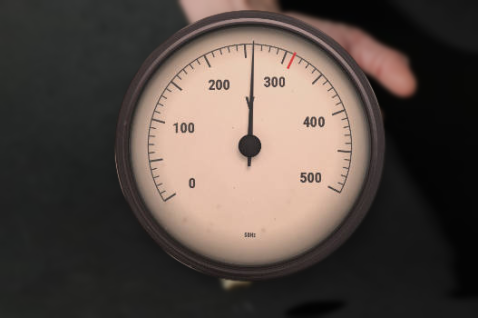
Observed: 260 V
